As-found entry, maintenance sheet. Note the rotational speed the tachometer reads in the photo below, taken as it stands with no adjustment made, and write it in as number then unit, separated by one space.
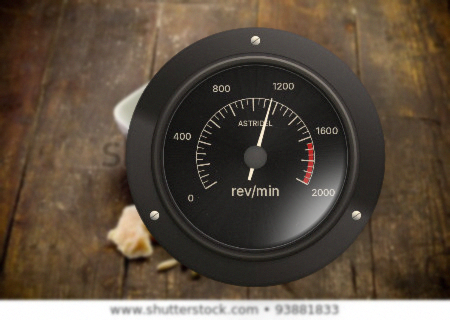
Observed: 1150 rpm
